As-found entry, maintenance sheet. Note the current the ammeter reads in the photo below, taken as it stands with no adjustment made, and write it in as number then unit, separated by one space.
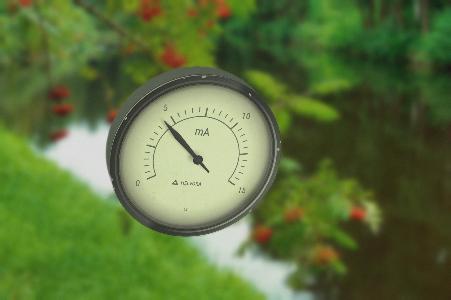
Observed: 4.5 mA
